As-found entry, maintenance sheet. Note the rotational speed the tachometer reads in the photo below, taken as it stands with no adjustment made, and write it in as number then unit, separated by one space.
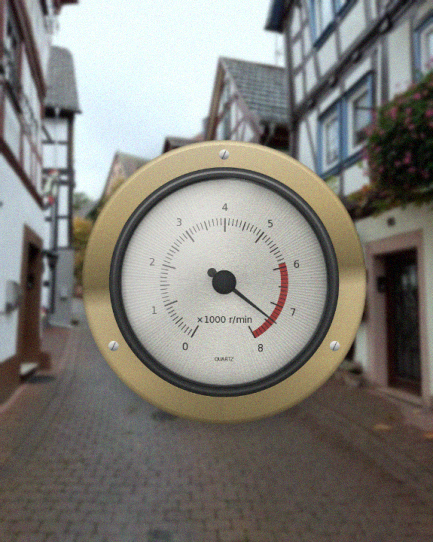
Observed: 7400 rpm
